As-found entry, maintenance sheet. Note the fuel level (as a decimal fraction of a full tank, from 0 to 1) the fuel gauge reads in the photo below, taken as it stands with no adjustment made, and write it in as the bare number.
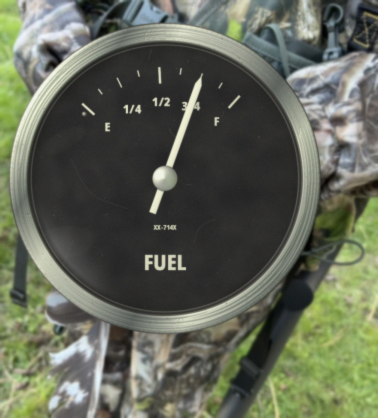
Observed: 0.75
